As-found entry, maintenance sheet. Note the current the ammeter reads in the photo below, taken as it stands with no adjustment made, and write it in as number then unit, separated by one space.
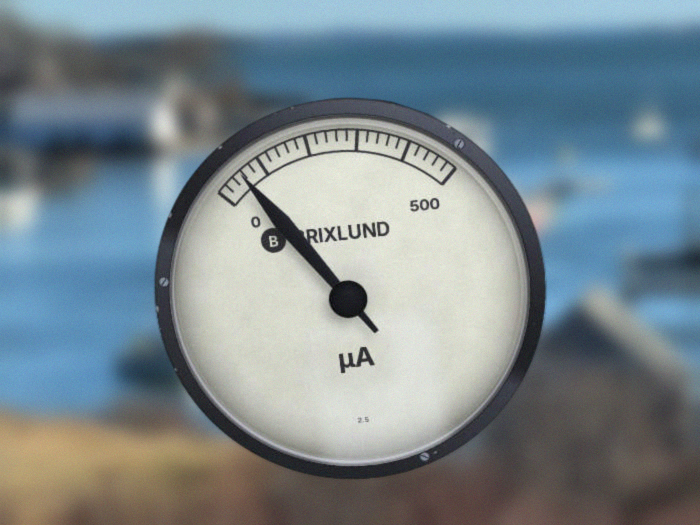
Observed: 60 µA
